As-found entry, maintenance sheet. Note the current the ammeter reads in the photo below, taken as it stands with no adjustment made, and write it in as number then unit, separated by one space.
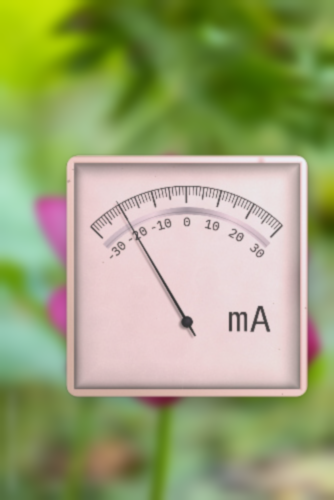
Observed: -20 mA
